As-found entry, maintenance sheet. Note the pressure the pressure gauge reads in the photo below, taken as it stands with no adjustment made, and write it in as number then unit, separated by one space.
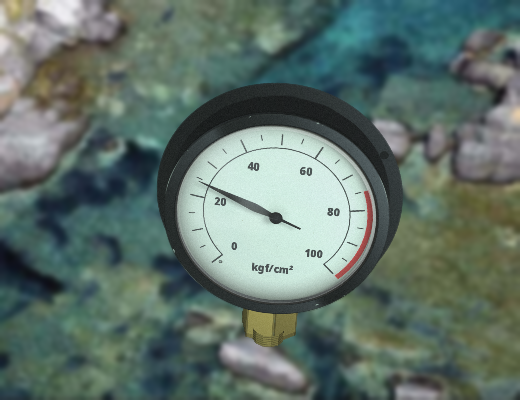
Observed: 25 kg/cm²
